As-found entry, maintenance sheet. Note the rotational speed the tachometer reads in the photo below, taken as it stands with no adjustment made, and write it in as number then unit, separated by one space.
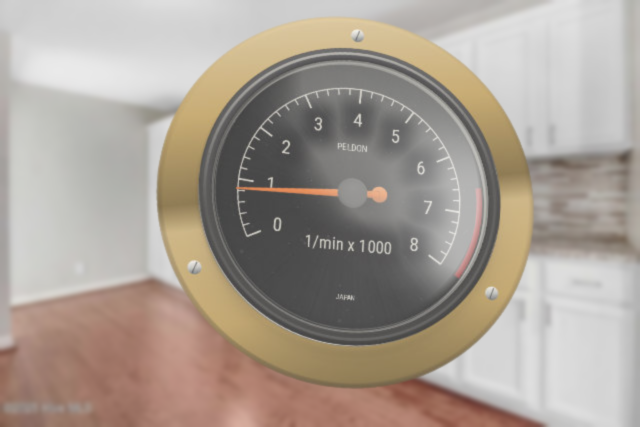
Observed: 800 rpm
